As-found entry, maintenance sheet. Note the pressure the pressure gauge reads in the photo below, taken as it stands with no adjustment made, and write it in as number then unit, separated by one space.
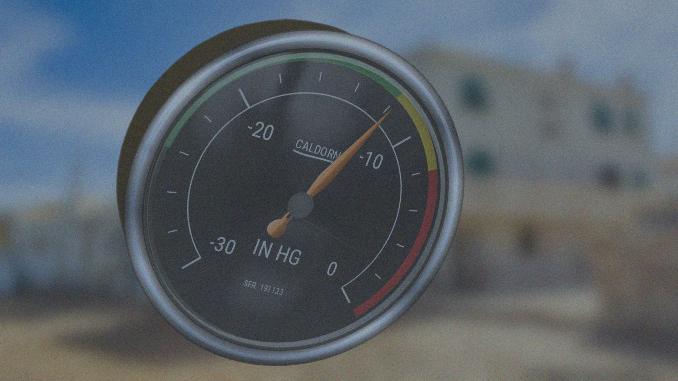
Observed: -12 inHg
